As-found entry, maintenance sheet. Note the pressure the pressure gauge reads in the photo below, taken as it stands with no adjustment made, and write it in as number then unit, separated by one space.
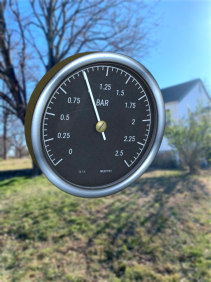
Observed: 1 bar
